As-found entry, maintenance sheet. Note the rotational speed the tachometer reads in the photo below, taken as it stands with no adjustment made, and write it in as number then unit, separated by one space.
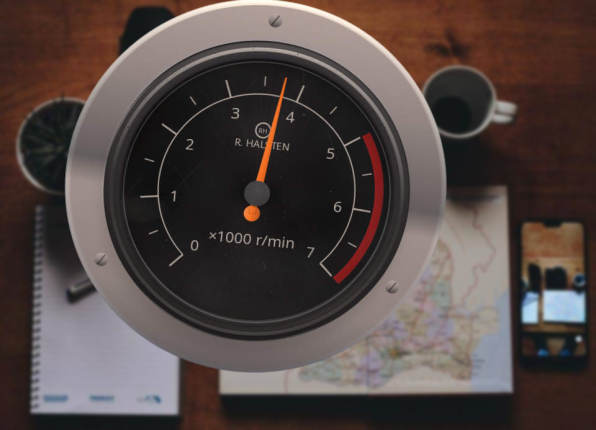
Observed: 3750 rpm
